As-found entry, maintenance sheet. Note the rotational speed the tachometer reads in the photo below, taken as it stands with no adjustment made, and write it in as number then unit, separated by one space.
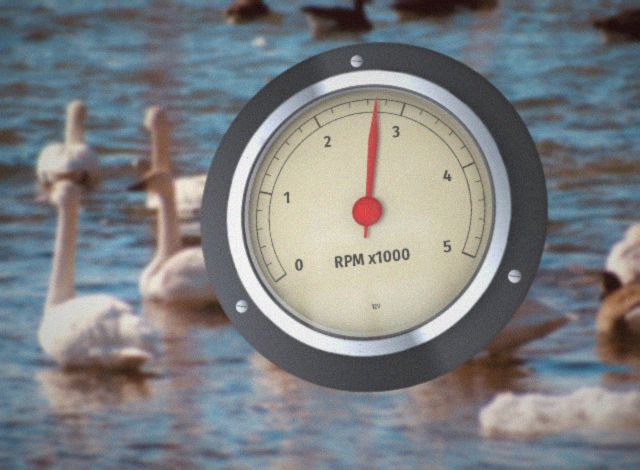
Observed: 2700 rpm
